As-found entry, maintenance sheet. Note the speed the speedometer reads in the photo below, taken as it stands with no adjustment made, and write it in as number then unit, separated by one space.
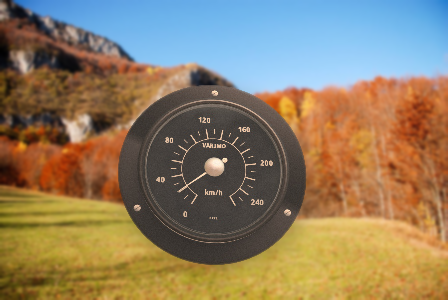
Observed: 20 km/h
